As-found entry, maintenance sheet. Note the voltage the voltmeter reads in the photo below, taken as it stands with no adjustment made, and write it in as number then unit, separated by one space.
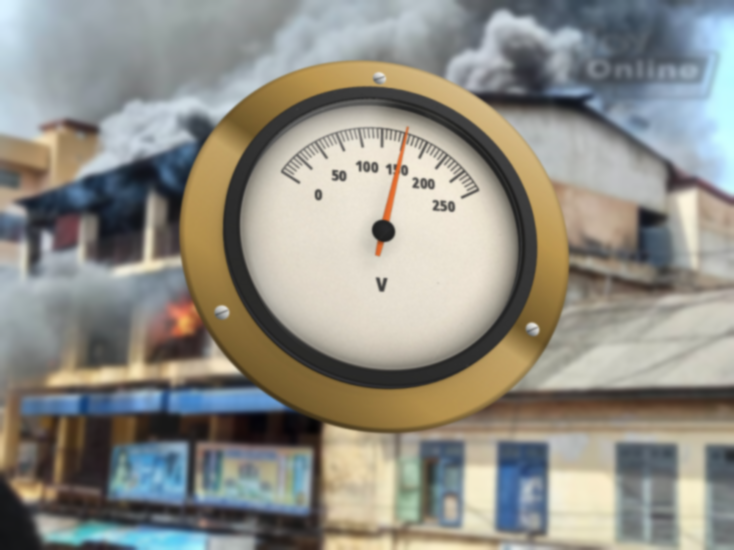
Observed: 150 V
